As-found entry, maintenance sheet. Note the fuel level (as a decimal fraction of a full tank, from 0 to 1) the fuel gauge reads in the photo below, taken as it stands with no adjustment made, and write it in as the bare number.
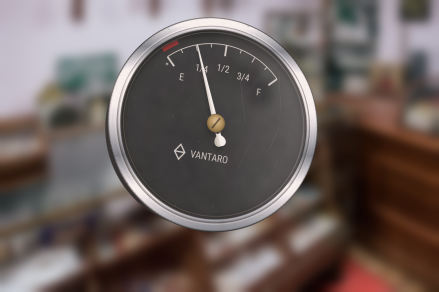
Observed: 0.25
